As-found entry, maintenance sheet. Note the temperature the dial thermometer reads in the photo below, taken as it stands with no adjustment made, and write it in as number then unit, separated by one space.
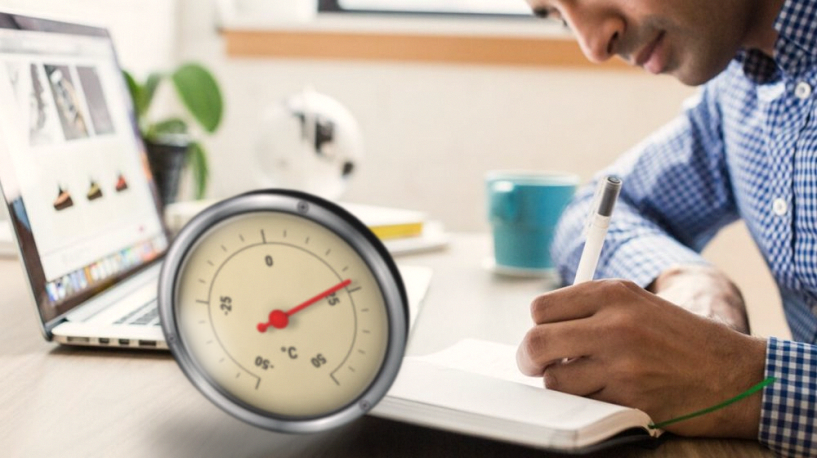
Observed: 22.5 °C
